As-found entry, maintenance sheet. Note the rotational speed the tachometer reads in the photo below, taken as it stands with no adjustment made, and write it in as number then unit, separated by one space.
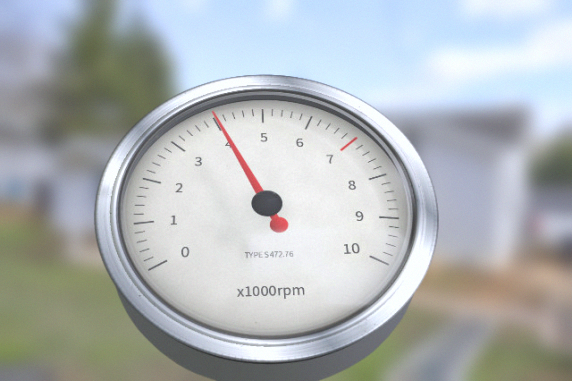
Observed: 4000 rpm
